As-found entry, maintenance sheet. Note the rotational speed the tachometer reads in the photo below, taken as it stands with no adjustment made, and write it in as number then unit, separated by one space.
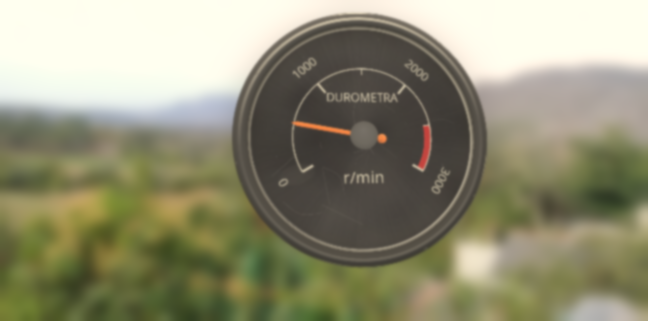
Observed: 500 rpm
